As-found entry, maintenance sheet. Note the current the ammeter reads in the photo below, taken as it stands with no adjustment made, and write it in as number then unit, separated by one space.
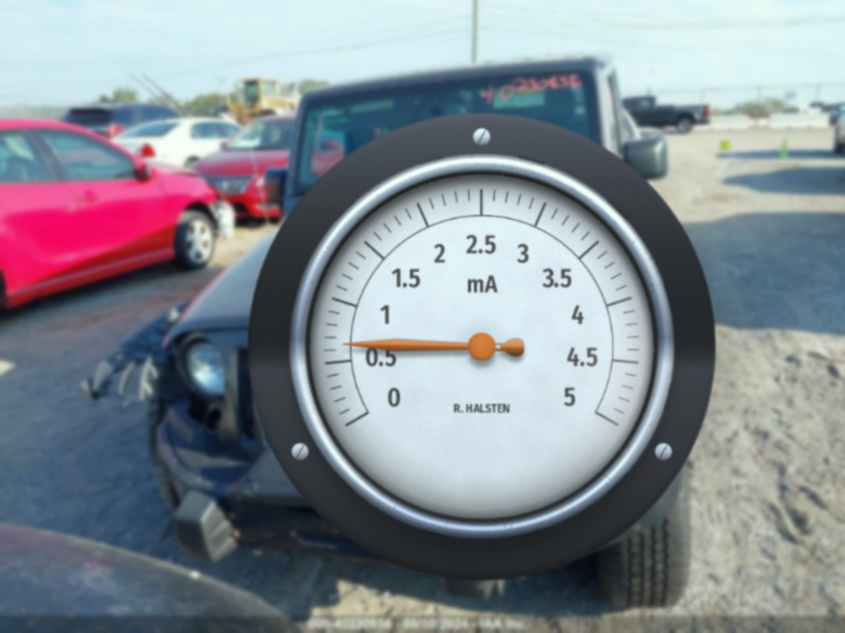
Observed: 0.65 mA
